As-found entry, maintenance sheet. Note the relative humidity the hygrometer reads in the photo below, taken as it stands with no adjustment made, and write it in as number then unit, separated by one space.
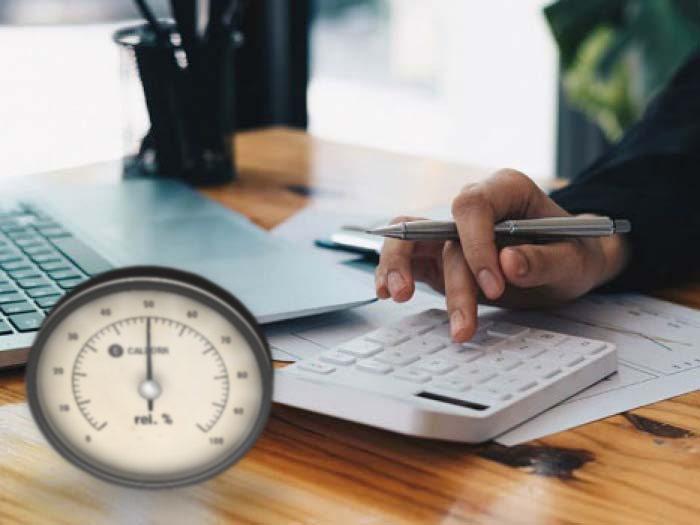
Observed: 50 %
